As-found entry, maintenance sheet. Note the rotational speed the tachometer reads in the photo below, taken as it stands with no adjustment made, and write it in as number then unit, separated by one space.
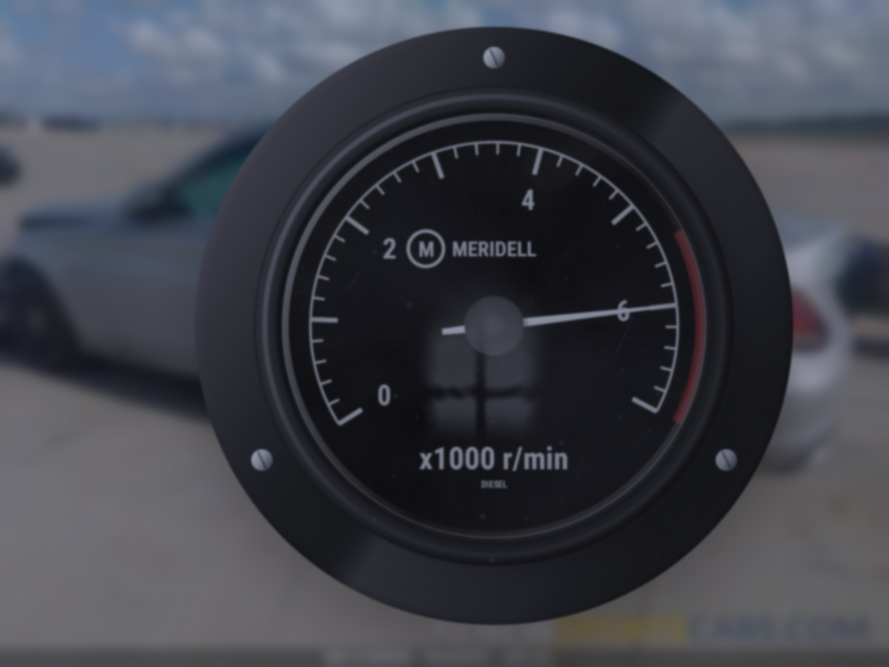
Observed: 6000 rpm
